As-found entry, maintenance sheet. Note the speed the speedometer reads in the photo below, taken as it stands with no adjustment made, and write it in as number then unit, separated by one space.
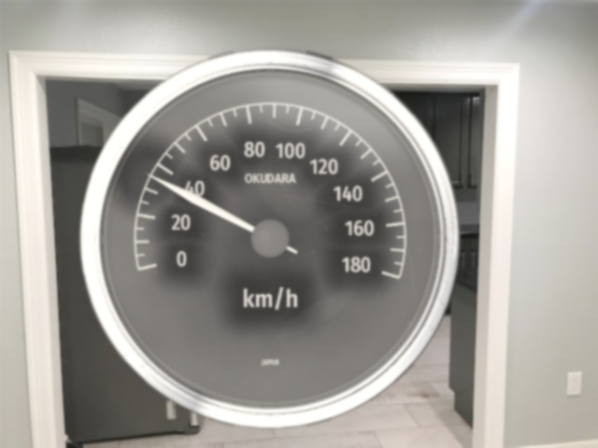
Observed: 35 km/h
